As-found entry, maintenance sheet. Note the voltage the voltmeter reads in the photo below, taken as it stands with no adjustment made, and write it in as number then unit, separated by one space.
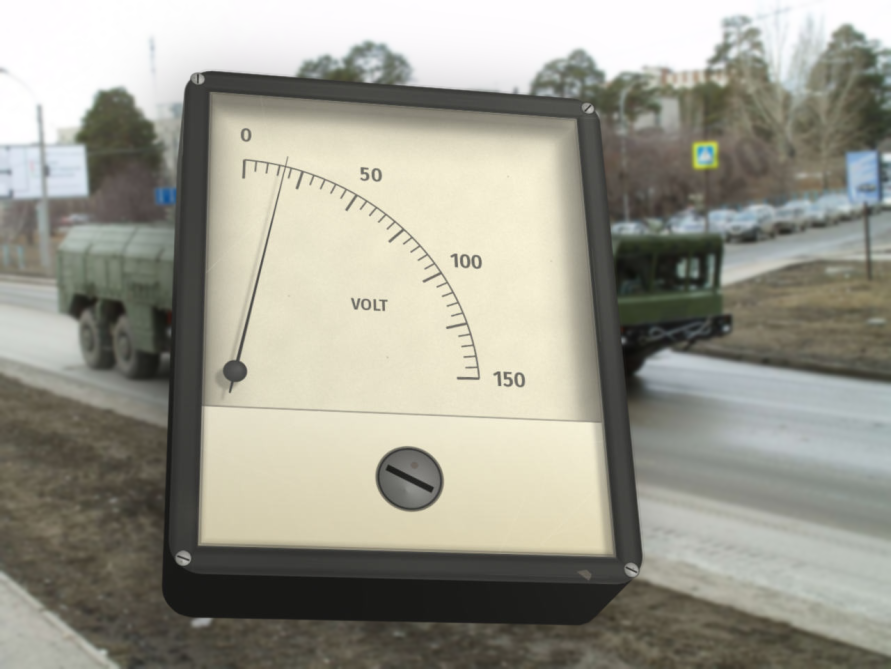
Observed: 17.5 V
